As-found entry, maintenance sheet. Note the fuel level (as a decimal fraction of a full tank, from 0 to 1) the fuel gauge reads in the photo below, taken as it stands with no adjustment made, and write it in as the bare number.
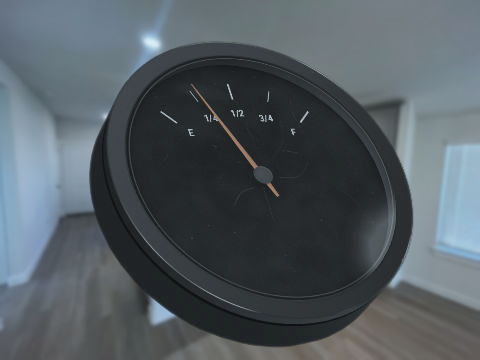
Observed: 0.25
